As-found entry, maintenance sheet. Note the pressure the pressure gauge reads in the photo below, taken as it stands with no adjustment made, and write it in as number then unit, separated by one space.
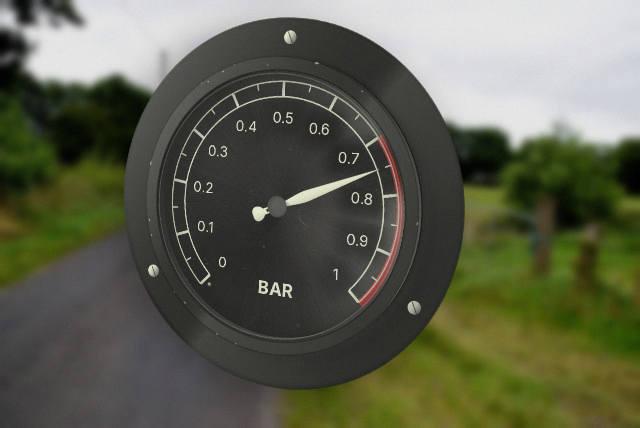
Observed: 0.75 bar
